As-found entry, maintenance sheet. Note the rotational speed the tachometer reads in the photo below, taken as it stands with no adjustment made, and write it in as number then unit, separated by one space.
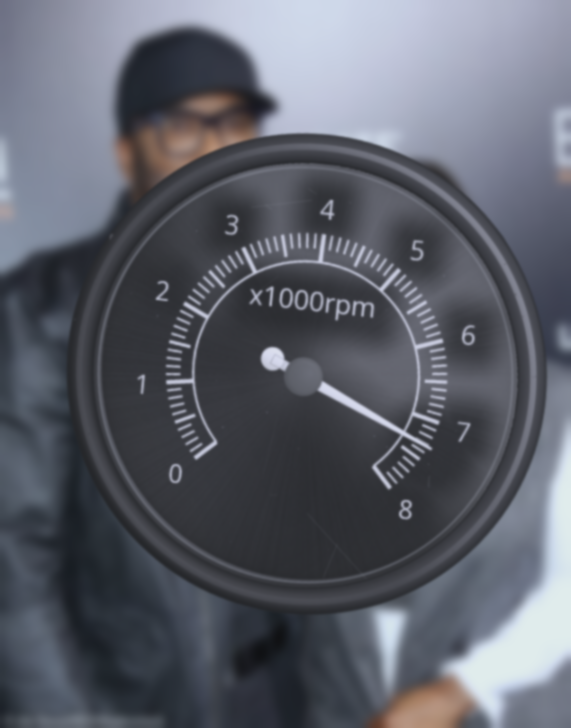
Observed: 7300 rpm
